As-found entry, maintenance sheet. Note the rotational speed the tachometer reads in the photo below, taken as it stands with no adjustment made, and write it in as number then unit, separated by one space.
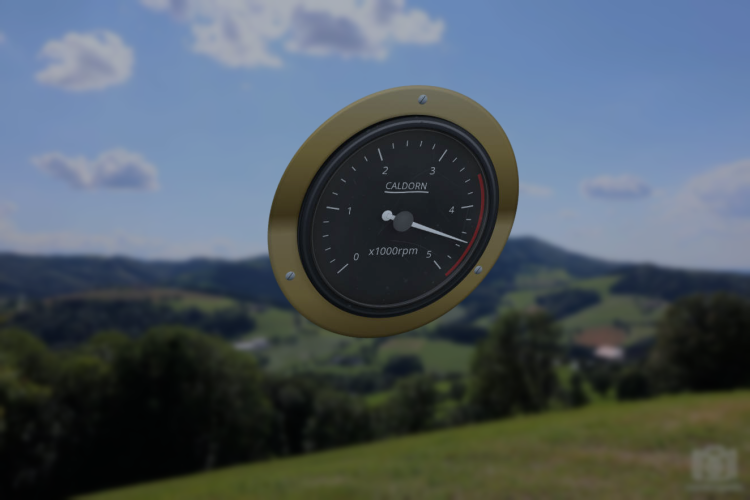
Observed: 4500 rpm
